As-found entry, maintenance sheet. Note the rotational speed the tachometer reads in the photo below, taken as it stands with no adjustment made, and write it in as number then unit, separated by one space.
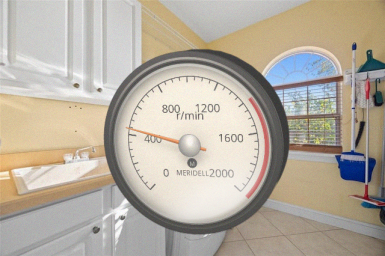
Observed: 450 rpm
